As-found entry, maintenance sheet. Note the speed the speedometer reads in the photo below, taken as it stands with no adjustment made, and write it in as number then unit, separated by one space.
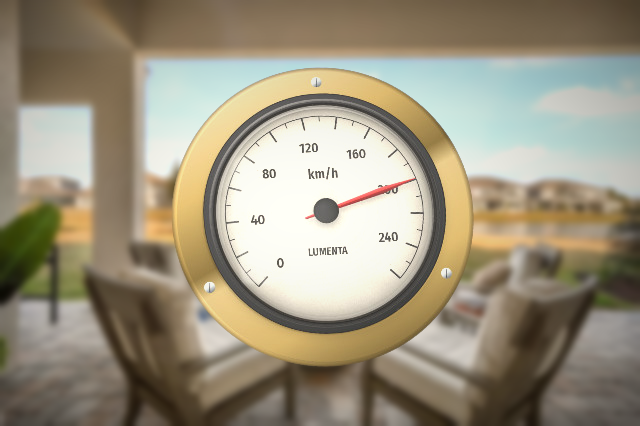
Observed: 200 km/h
